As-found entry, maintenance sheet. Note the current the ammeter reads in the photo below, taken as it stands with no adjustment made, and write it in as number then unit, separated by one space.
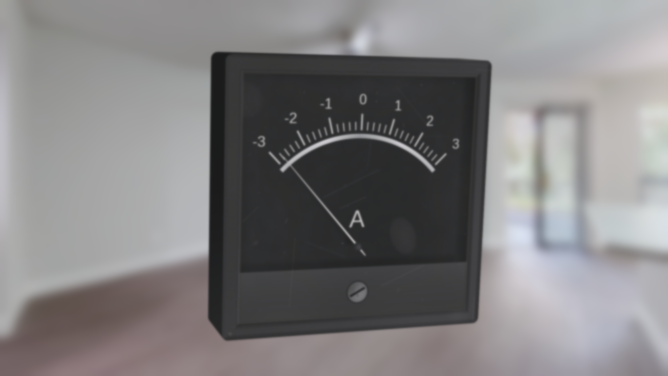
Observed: -2.8 A
